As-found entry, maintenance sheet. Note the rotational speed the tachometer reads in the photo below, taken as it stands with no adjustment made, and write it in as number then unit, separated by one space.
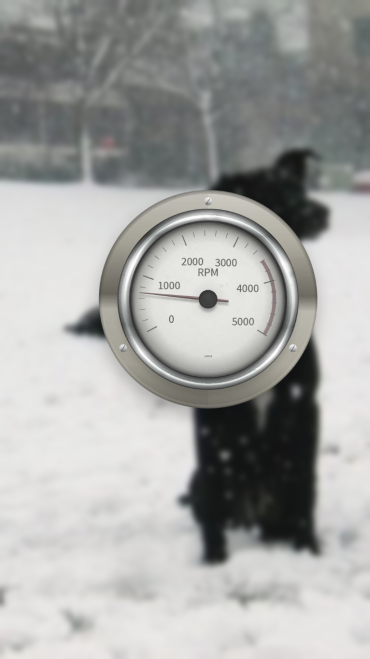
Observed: 700 rpm
